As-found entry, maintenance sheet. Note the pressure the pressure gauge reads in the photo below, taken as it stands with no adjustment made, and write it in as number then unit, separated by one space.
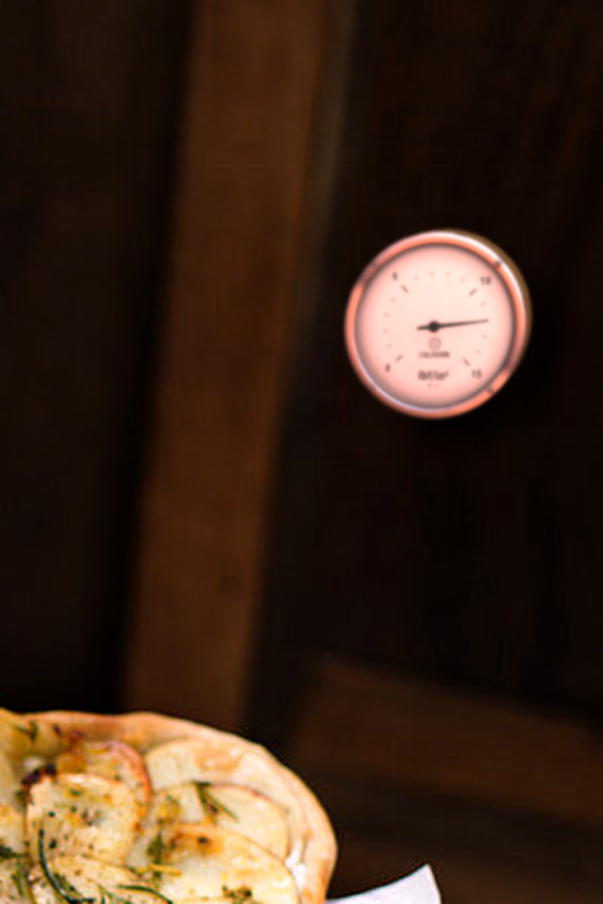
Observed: 12 psi
